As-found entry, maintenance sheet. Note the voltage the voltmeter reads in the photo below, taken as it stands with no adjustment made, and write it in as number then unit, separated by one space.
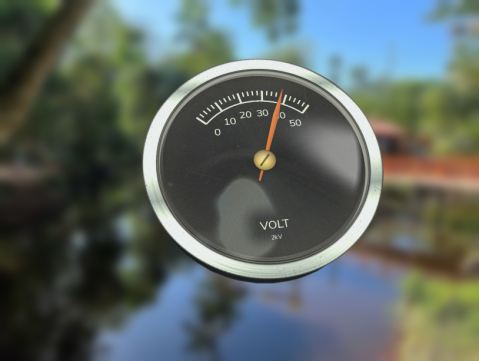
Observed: 38 V
